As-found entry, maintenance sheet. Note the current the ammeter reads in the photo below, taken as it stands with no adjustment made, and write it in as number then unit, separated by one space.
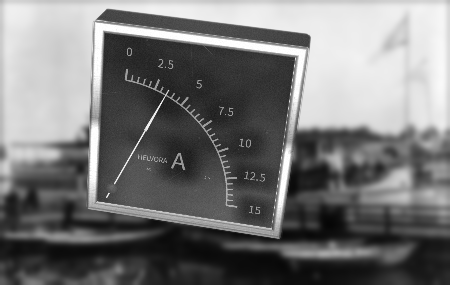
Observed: 3.5 A
